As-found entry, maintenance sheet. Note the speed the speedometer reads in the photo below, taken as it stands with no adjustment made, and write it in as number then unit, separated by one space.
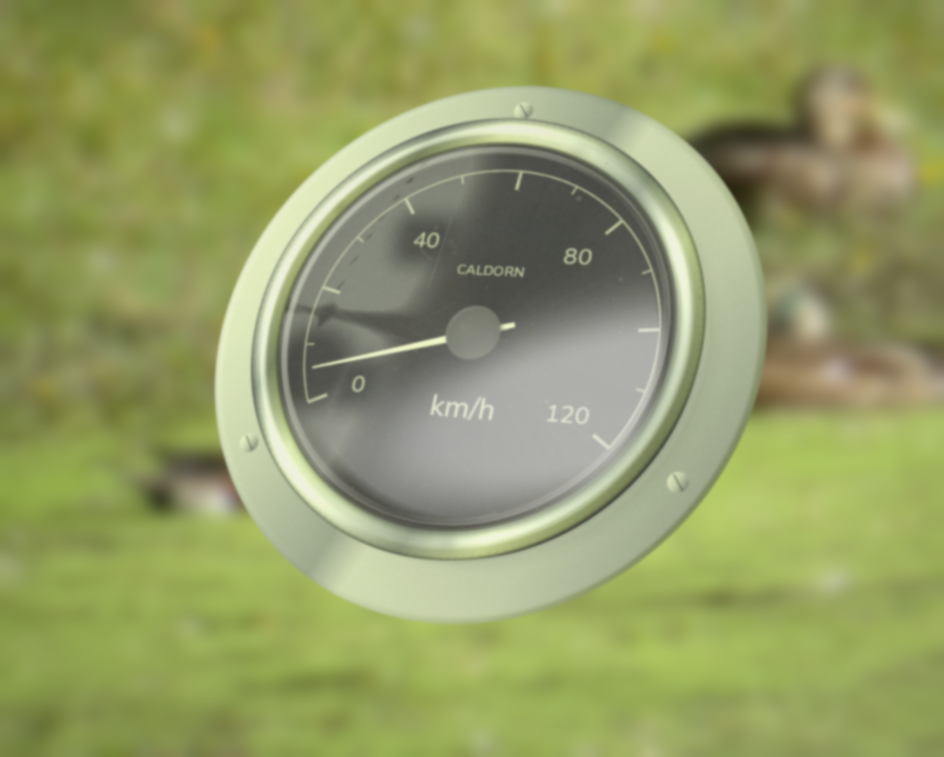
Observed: 5 km/h
